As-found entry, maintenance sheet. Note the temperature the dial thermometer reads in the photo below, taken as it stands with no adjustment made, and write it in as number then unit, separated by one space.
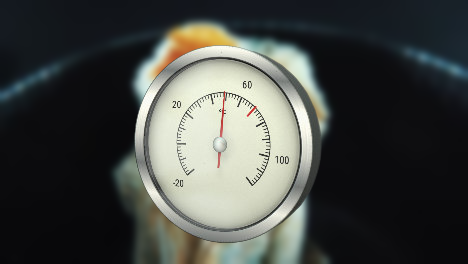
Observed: 50 °F
